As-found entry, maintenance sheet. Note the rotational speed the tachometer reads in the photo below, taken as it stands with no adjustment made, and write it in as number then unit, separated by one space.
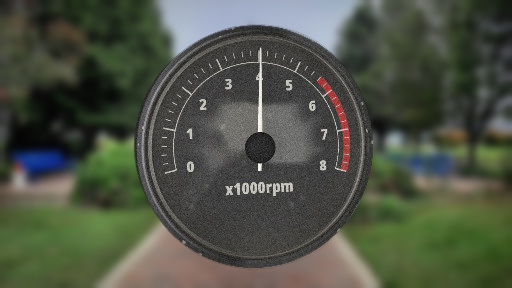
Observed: 4000 rpm
